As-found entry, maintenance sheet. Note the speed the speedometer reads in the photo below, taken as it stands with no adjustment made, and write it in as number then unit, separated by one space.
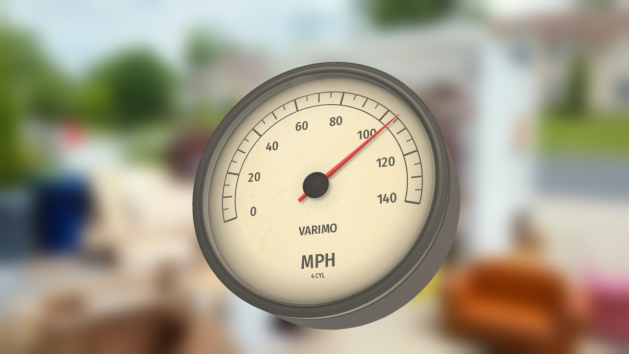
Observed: 105 mph
